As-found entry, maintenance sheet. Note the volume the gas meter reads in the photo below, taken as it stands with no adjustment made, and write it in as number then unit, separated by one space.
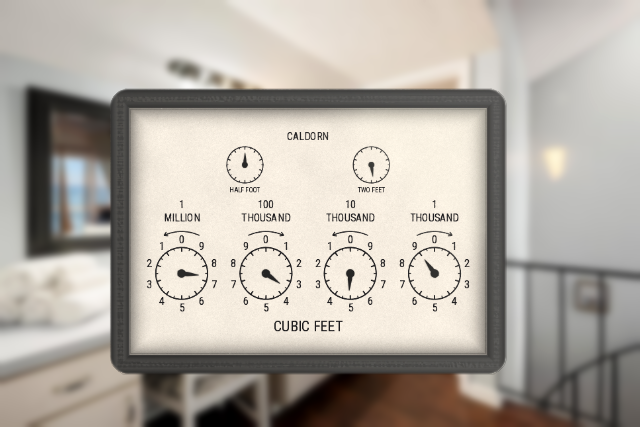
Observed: 734900 ft³
